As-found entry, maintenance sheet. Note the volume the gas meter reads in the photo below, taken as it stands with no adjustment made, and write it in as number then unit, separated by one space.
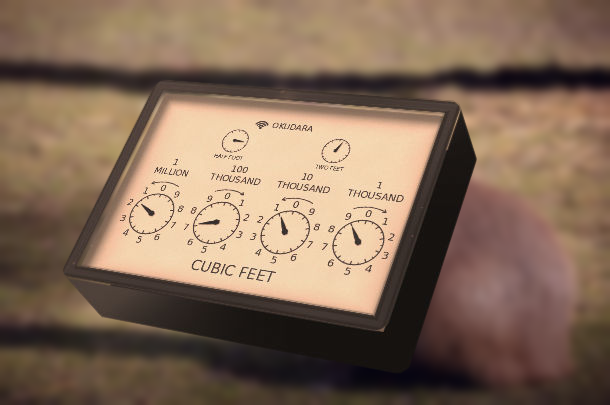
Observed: 170900 ft³
